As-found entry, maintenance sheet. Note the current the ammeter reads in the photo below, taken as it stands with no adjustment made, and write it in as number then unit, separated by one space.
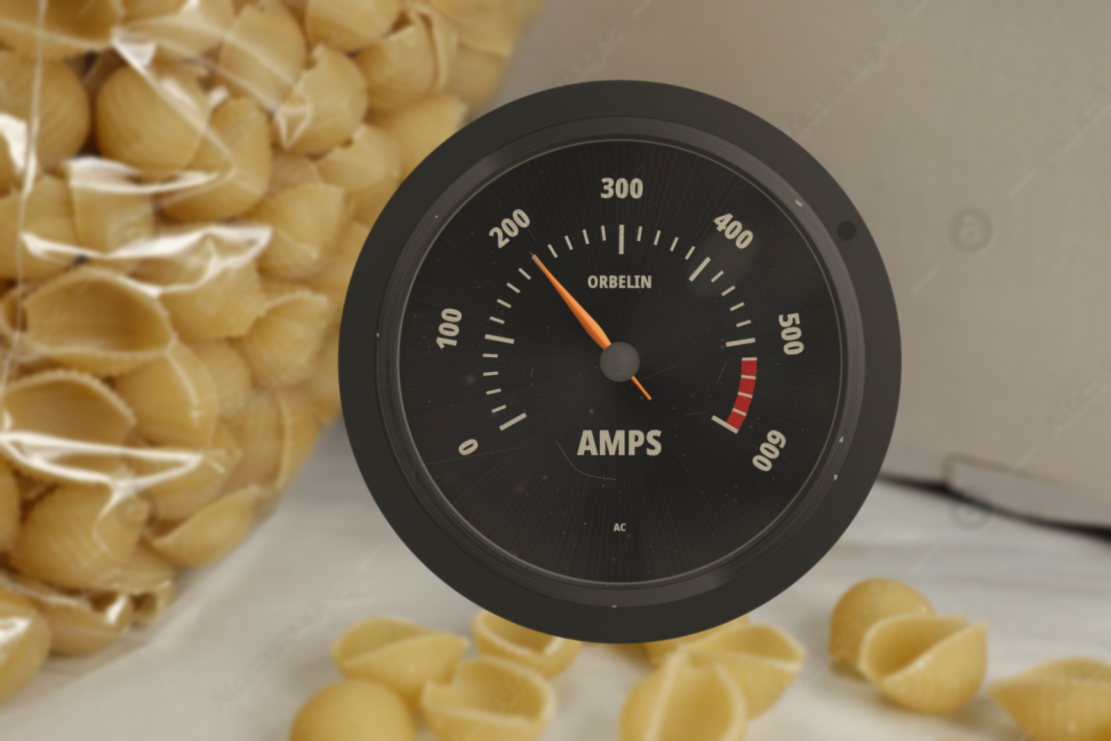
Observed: 200 A
